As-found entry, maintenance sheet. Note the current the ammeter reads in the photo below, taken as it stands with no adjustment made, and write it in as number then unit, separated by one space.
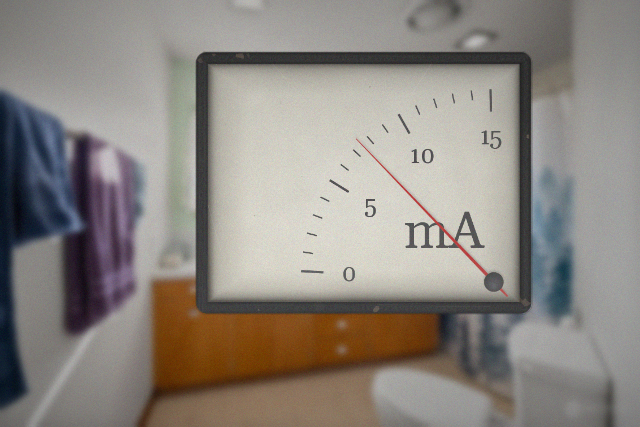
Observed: 7.5 mA
